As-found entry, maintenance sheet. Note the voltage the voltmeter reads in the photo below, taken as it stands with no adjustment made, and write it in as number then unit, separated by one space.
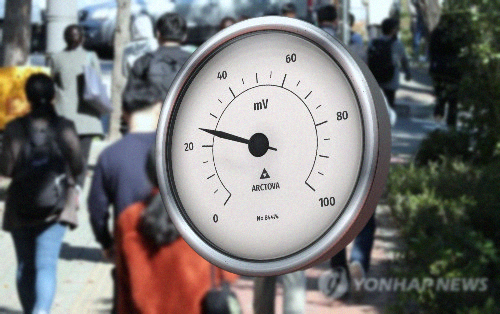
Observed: 25 mV
